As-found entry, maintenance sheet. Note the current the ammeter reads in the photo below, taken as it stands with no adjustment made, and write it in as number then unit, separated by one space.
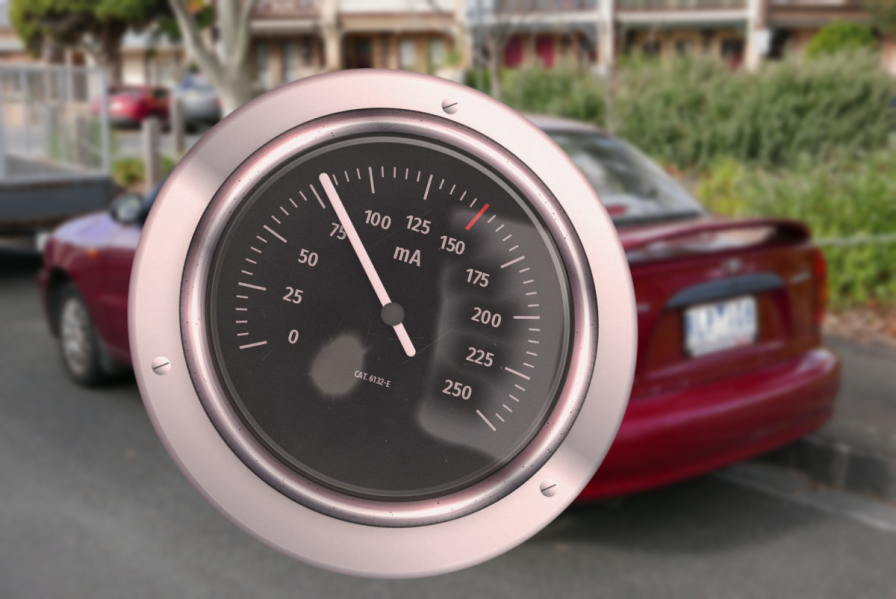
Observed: 80 mA
